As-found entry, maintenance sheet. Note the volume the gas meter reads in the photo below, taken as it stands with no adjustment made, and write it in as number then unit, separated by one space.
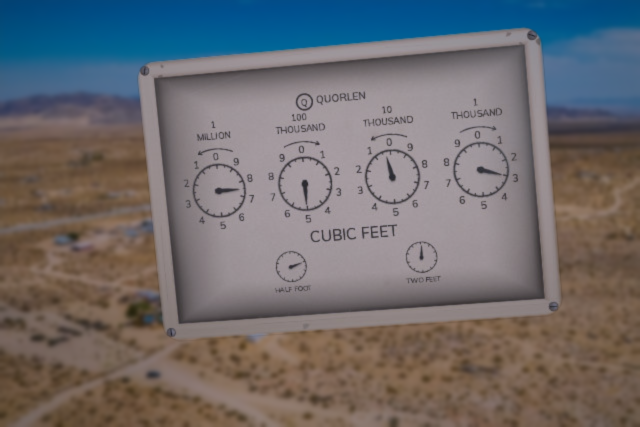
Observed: 750300 ft³
